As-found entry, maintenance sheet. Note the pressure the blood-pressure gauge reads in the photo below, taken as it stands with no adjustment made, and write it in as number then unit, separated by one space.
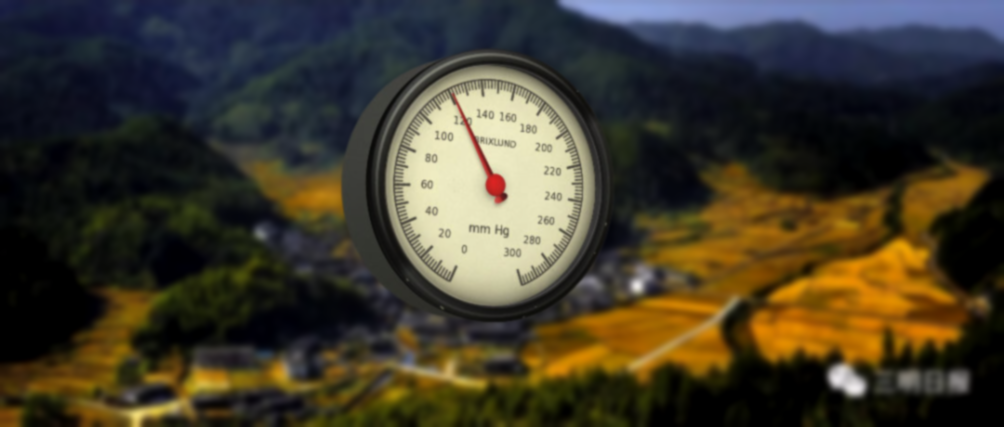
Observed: 120 mmHg
